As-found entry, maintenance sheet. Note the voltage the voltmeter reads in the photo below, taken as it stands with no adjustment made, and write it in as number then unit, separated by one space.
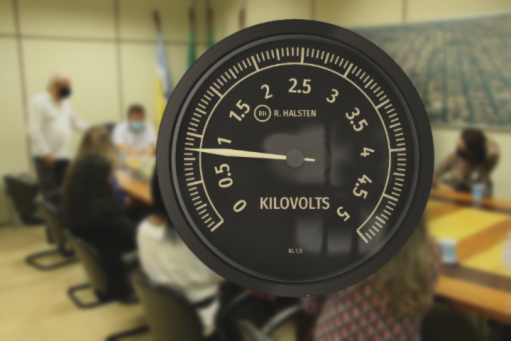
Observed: 0.85 kV
